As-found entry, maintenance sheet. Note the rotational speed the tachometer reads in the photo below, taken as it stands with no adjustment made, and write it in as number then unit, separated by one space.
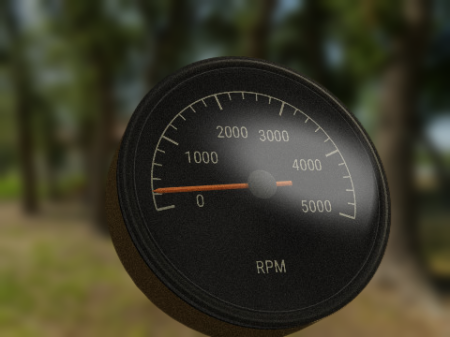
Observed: 200 rpm
